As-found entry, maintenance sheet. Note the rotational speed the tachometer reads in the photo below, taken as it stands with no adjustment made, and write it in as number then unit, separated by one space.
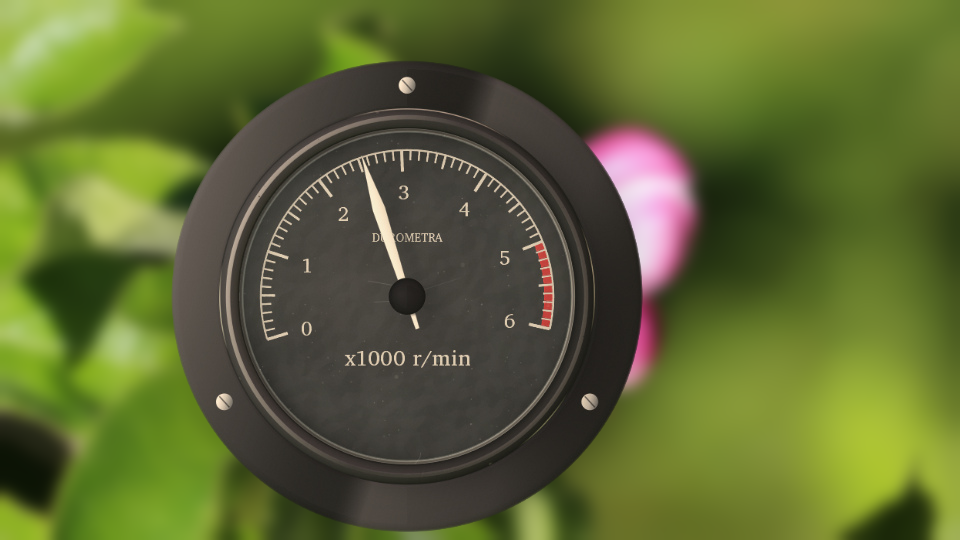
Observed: 2550 rpm
